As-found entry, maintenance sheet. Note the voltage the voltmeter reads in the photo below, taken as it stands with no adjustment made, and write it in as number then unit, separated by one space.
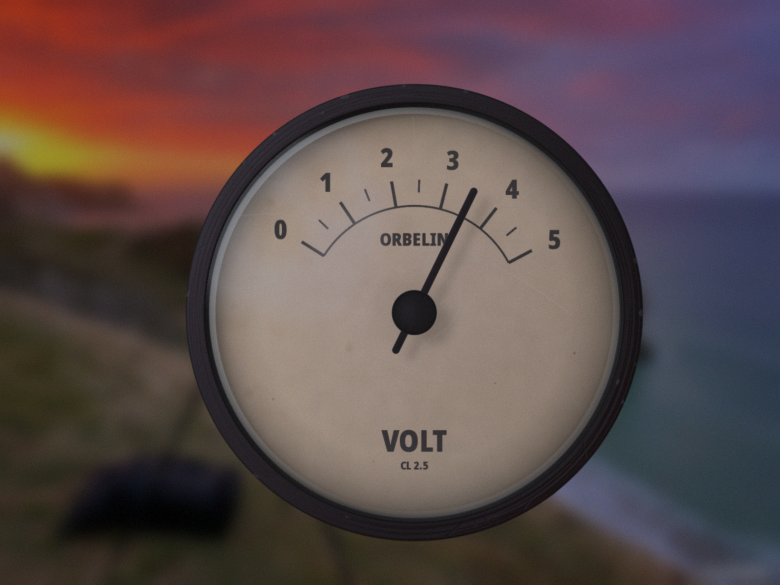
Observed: 3.5 V
